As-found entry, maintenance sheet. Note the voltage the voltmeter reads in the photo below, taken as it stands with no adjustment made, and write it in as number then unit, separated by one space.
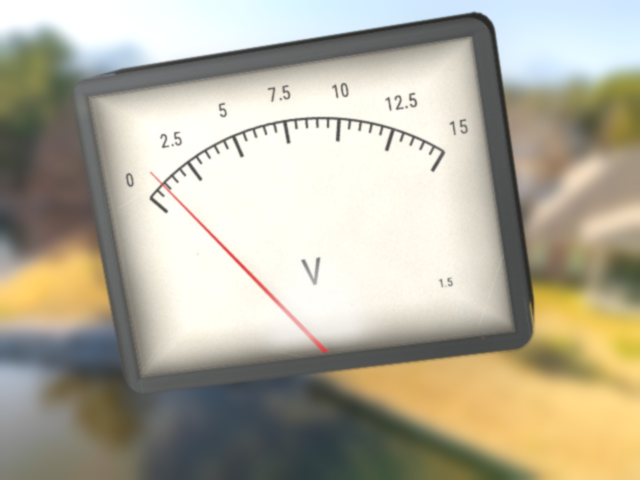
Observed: 1 V
